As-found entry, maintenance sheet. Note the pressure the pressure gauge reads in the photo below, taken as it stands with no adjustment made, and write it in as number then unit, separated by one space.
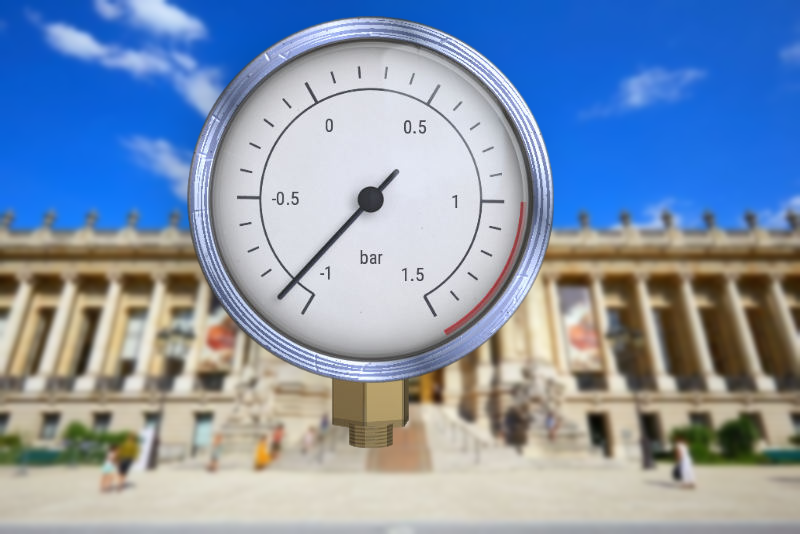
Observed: -0.9 bar
